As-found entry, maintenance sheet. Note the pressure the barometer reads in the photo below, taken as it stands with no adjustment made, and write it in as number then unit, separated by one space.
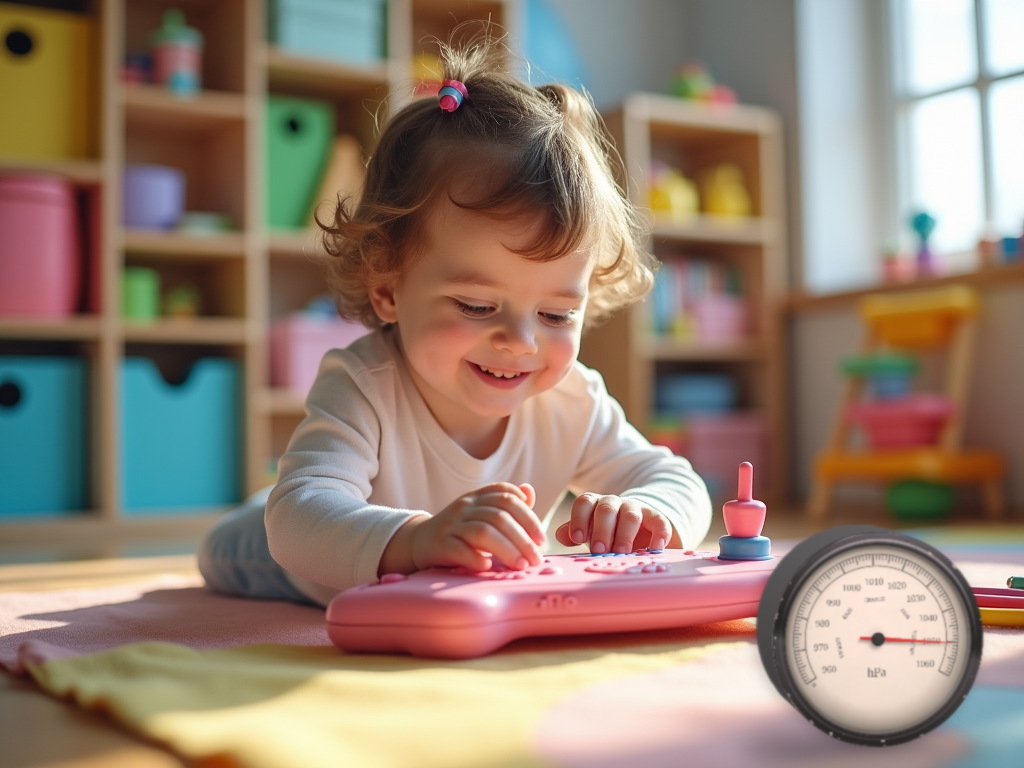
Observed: 1050 hPa
